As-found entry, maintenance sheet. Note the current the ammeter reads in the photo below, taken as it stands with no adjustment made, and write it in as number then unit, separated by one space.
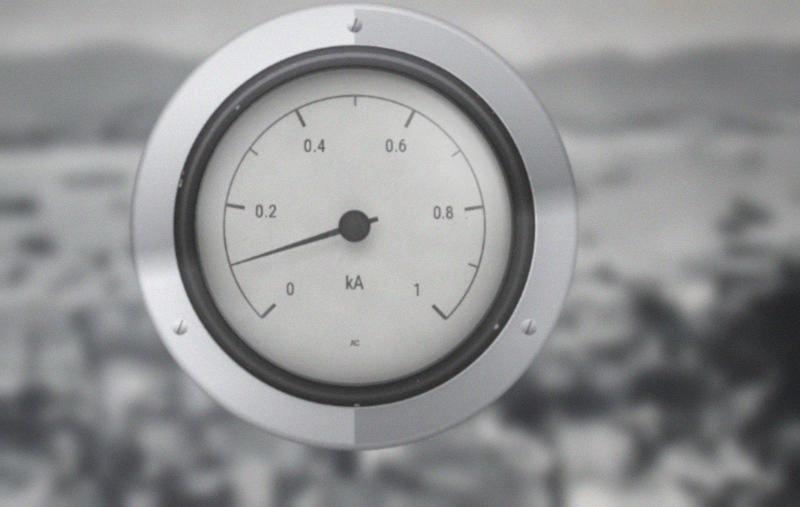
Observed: 0.1 kA
